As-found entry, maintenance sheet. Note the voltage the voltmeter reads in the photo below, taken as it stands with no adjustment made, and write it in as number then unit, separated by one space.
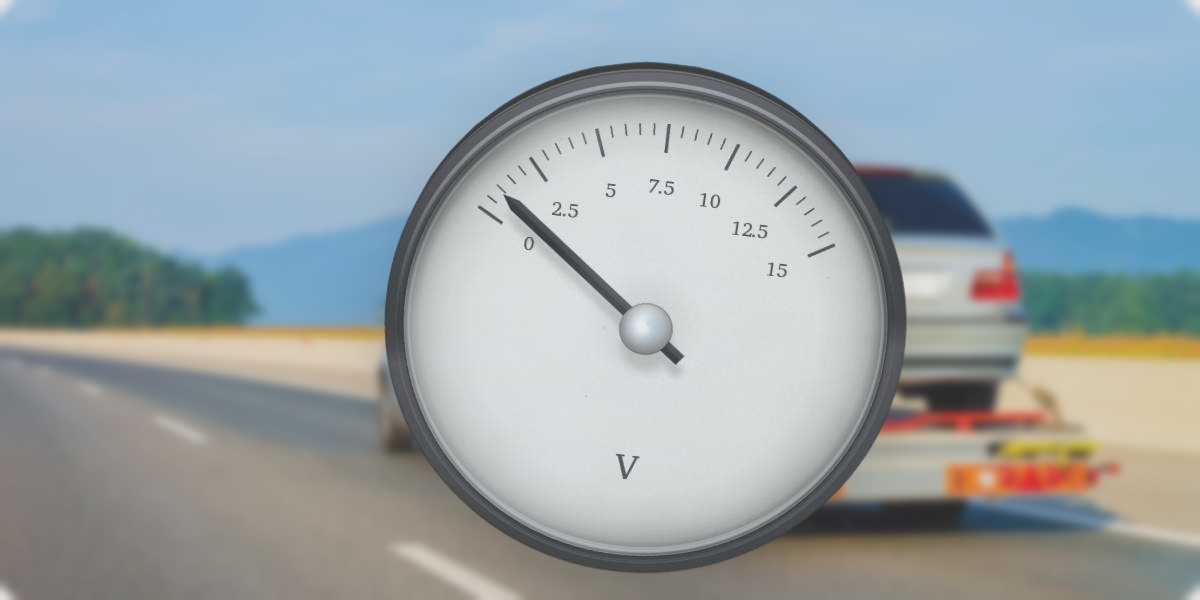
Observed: 1 V
